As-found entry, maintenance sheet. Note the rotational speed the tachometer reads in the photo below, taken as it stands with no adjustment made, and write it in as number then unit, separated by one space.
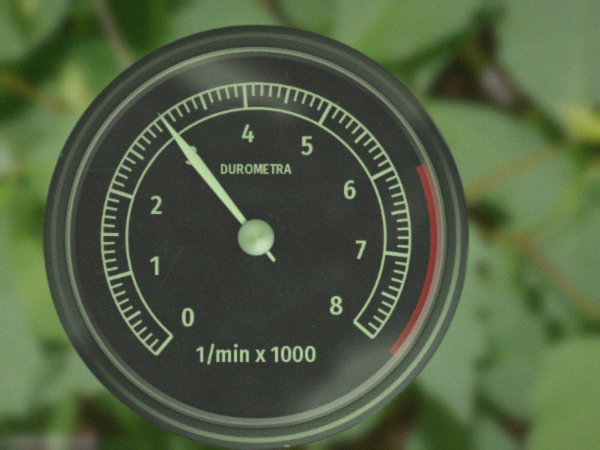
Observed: 3000 rpm
